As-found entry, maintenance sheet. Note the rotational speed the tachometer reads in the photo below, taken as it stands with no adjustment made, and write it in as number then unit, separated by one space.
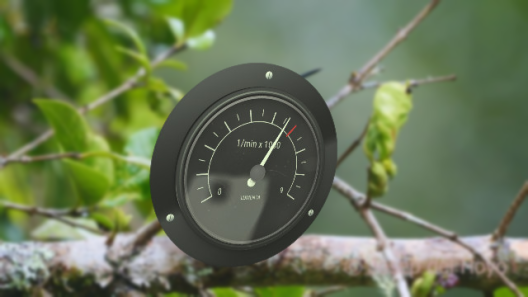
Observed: 5500 rpm
